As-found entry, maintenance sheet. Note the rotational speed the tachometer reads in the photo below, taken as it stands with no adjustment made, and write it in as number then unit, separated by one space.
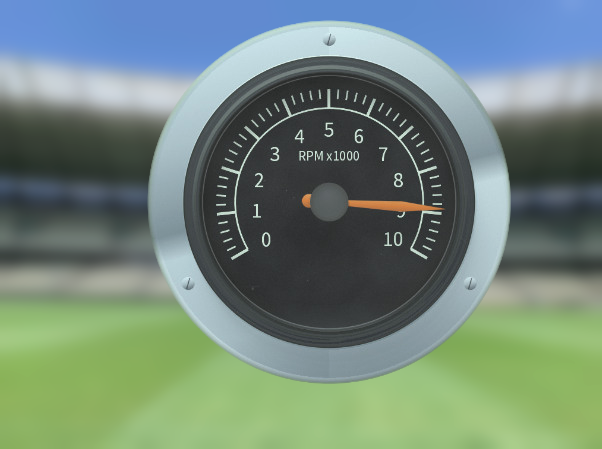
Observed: 8900 rpm
